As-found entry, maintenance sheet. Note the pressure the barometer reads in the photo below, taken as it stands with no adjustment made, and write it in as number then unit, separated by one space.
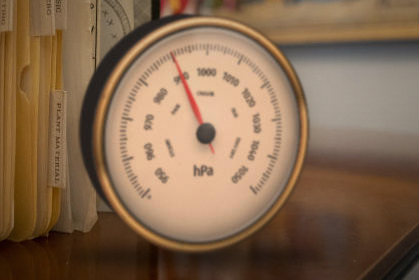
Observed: 990 hPa
